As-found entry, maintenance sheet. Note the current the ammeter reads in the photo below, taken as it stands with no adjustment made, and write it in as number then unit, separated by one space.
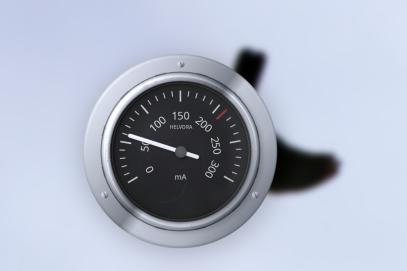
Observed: 60 mA
